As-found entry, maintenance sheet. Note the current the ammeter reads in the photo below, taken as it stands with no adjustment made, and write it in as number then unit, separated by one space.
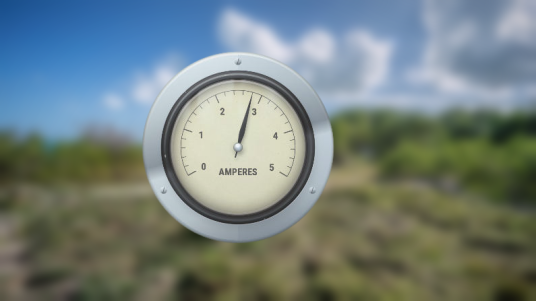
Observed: 2.8 A
